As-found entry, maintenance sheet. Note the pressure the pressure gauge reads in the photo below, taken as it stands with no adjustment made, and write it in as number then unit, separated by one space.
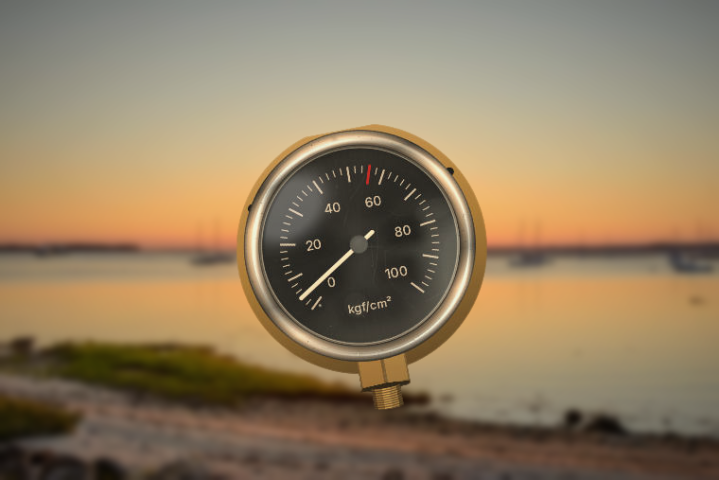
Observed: 4 kg/cm²
